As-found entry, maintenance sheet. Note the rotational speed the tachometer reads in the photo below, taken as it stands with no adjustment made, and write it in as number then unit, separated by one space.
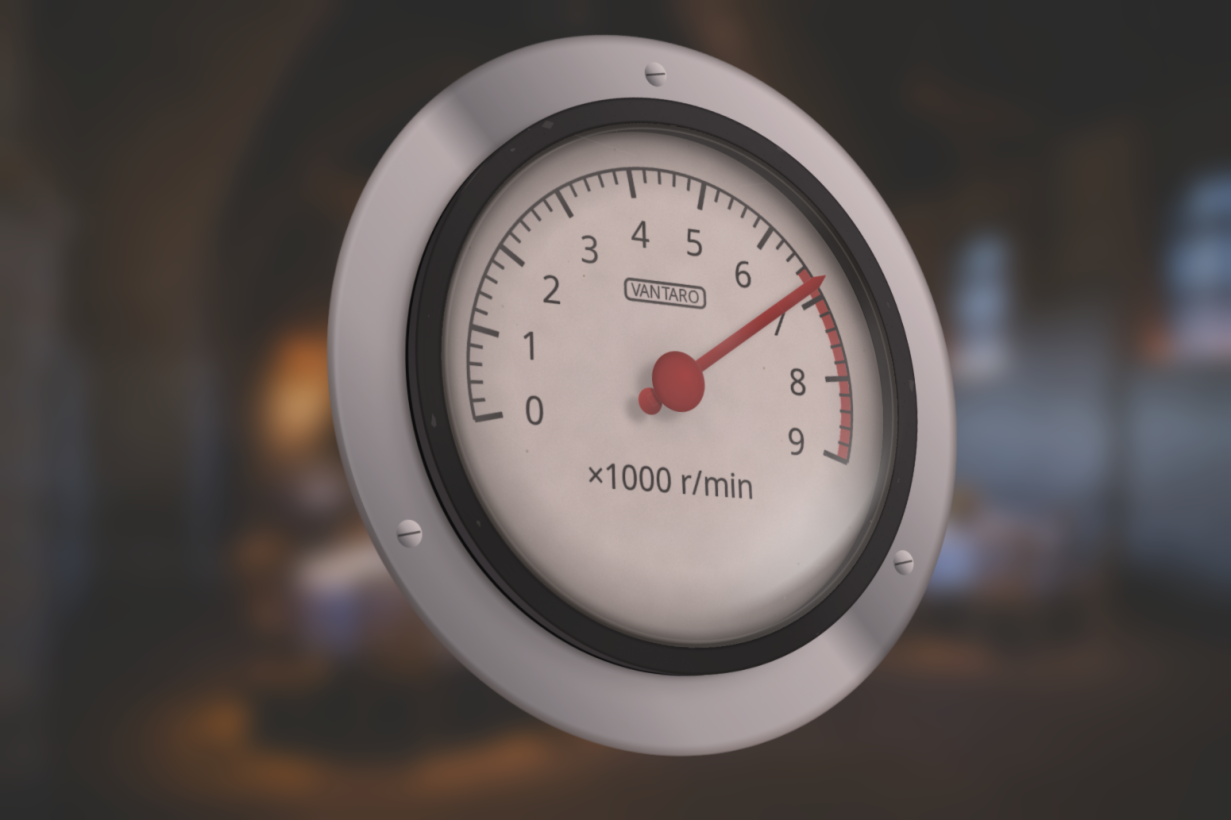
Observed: 6800 rpm
